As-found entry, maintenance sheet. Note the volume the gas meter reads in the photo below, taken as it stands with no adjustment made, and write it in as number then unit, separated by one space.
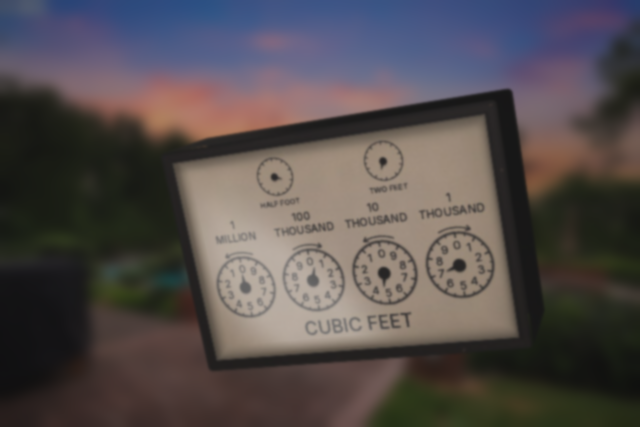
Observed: 4700 ft³
